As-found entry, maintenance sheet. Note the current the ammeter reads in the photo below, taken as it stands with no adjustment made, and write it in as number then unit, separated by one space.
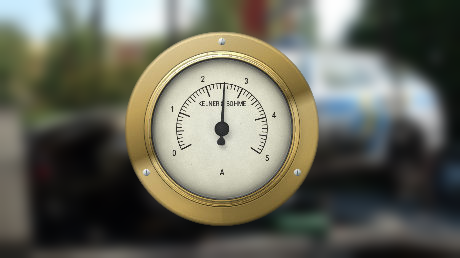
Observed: 2.5 A
